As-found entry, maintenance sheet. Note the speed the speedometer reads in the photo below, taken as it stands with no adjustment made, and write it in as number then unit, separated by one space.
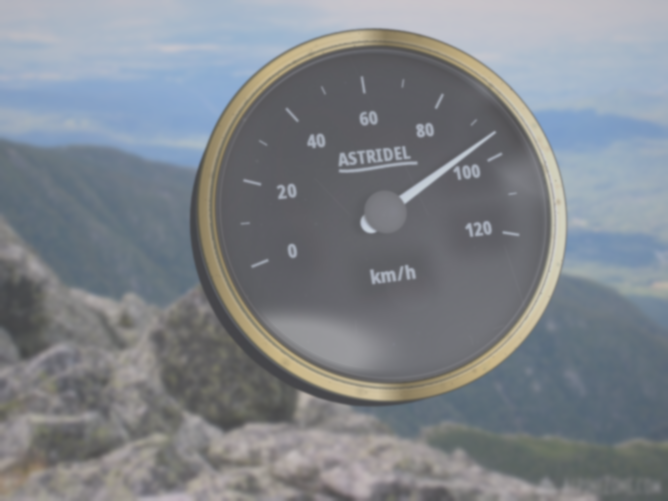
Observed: 95 km/h
